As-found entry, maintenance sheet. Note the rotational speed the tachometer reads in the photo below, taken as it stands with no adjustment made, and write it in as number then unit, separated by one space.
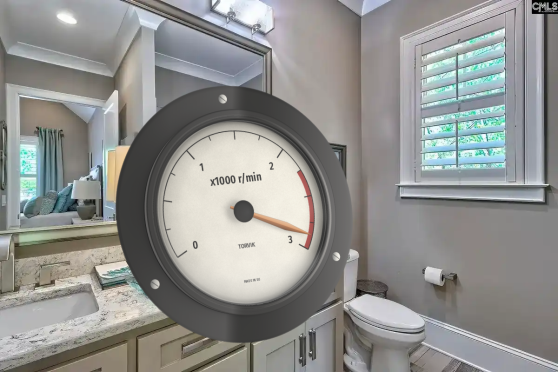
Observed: 2875 rpm
